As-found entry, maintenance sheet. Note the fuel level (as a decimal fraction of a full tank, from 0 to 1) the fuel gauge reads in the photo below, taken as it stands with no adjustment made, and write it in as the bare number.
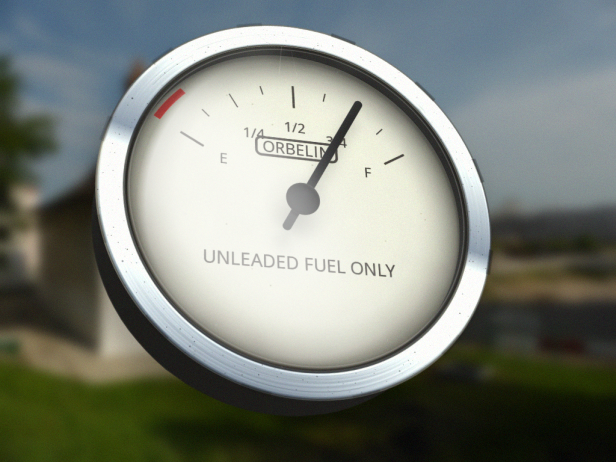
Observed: 0.75
